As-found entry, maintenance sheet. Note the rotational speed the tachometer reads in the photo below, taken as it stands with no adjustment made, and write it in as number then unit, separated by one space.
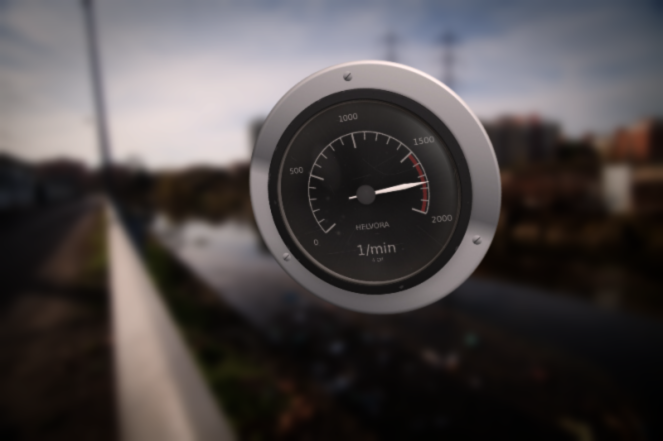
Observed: 1750 rpm
